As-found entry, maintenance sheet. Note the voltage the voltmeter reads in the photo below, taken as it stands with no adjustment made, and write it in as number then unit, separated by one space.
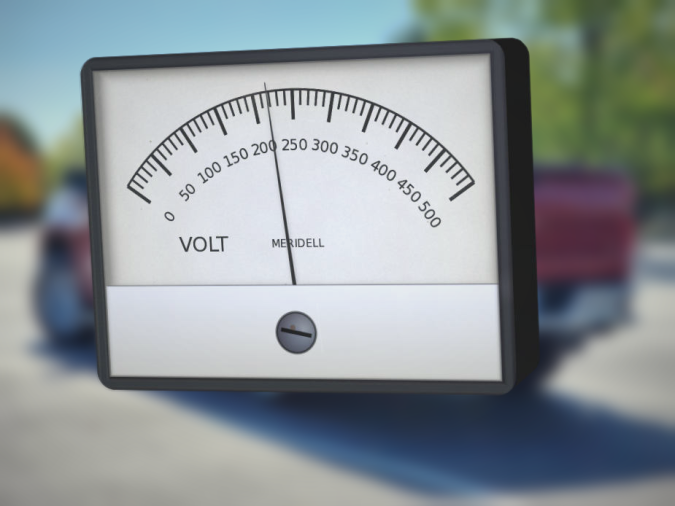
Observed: 220 V
